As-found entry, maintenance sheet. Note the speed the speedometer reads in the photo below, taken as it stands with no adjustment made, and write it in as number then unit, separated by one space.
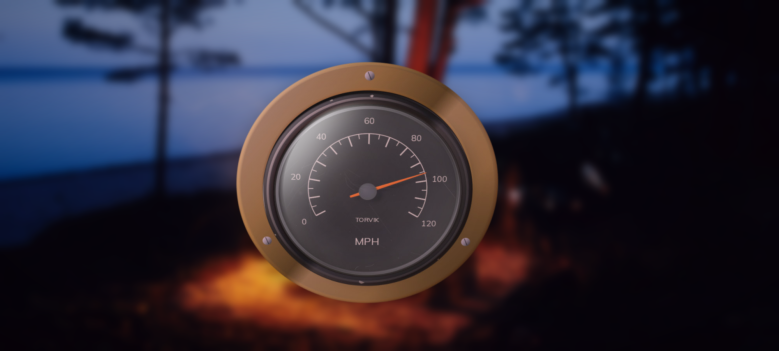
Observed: 95 mph
